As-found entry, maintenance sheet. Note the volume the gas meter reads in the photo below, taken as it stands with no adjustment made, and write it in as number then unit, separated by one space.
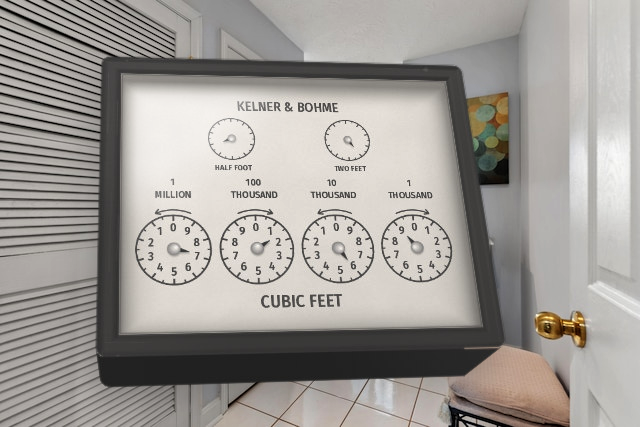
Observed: 715900 ft³
